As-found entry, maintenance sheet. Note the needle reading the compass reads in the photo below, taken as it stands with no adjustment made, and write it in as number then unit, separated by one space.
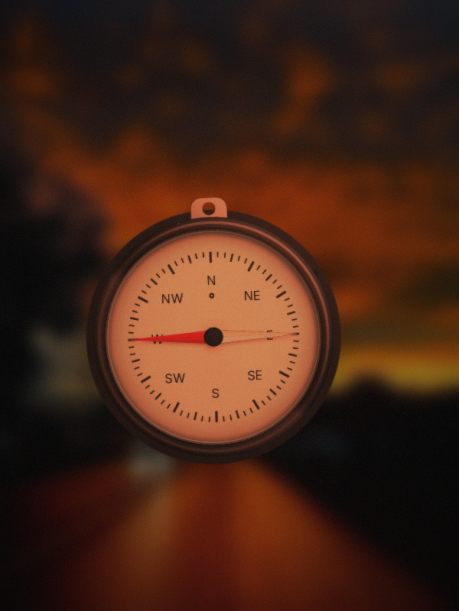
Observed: 270 °
